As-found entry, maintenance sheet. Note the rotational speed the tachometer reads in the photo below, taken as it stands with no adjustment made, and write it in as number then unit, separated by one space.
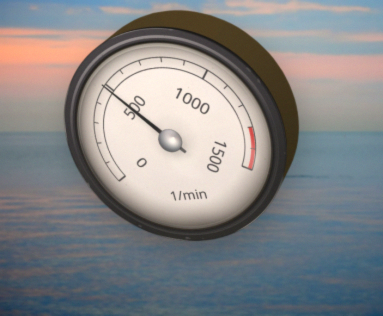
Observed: 500 rpm
